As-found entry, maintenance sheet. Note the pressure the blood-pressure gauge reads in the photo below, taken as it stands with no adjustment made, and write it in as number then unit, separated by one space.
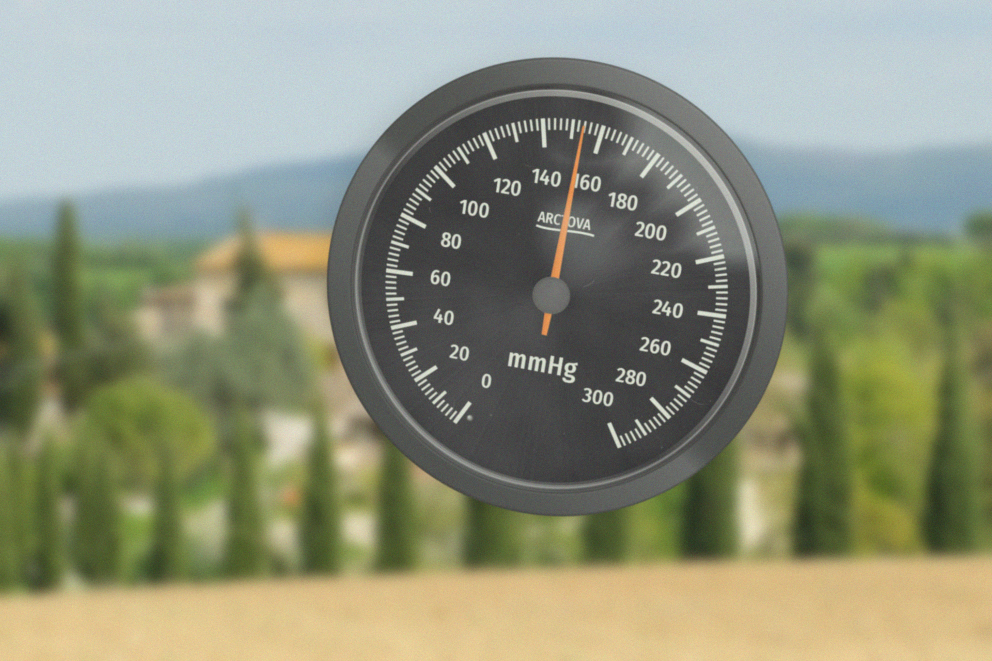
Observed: 154 mmHg
